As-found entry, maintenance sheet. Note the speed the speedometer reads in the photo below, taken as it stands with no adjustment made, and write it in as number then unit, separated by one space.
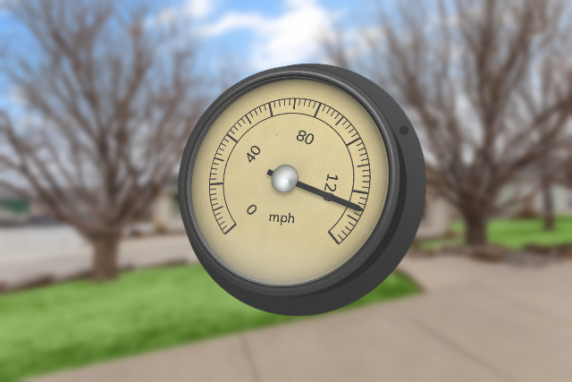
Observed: 126 mph
